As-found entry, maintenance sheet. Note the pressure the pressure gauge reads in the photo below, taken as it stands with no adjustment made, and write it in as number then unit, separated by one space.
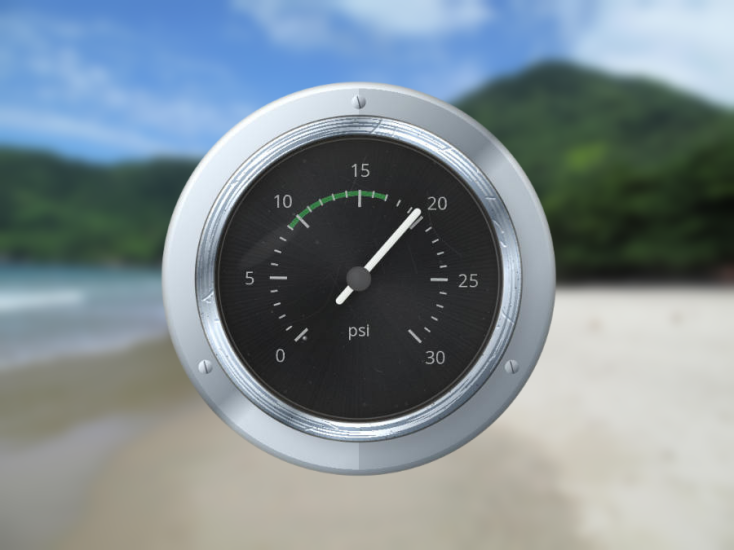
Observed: 19.5 psi
